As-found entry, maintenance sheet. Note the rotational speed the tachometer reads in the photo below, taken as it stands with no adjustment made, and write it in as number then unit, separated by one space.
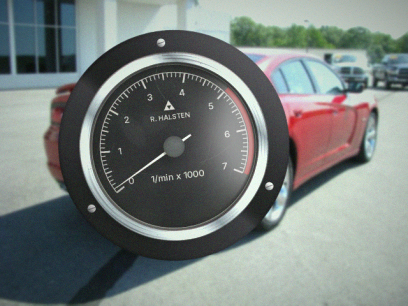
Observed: 100 rpm
